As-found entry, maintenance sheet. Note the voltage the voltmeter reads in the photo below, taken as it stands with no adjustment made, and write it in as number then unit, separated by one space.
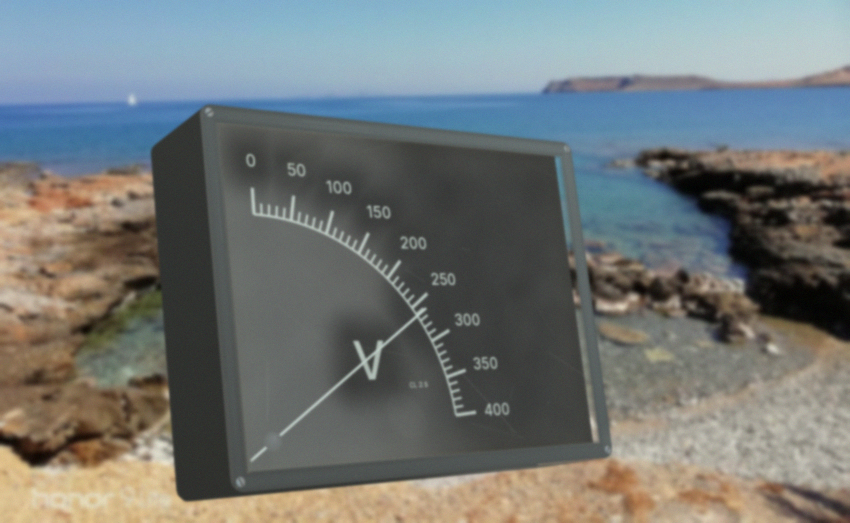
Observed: 260 V
